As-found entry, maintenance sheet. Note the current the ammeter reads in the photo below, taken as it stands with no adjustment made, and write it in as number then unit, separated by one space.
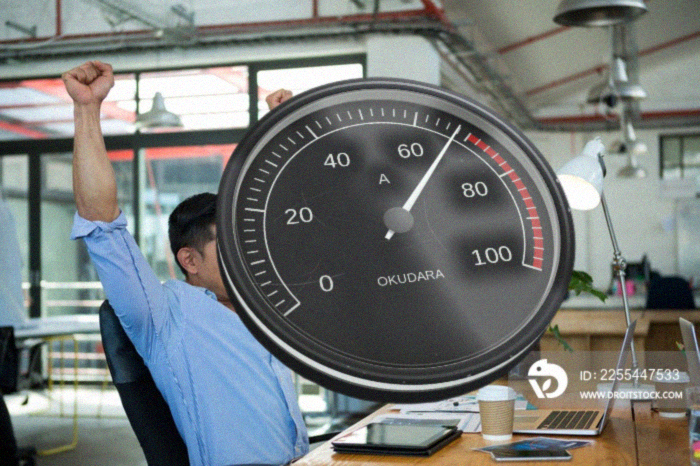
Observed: 68 A
